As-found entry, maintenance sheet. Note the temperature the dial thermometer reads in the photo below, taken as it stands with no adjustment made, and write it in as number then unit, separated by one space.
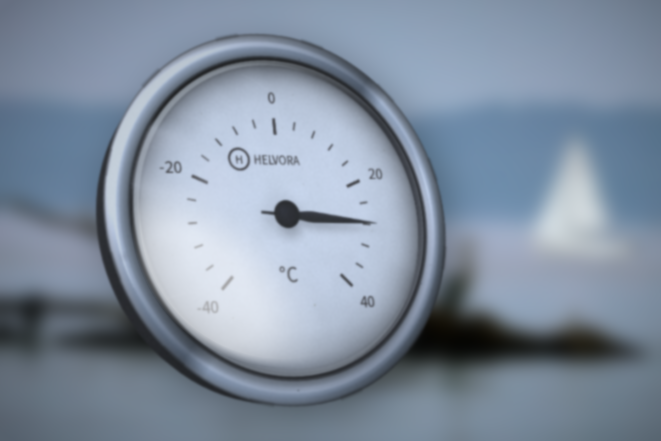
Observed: 28 °C
